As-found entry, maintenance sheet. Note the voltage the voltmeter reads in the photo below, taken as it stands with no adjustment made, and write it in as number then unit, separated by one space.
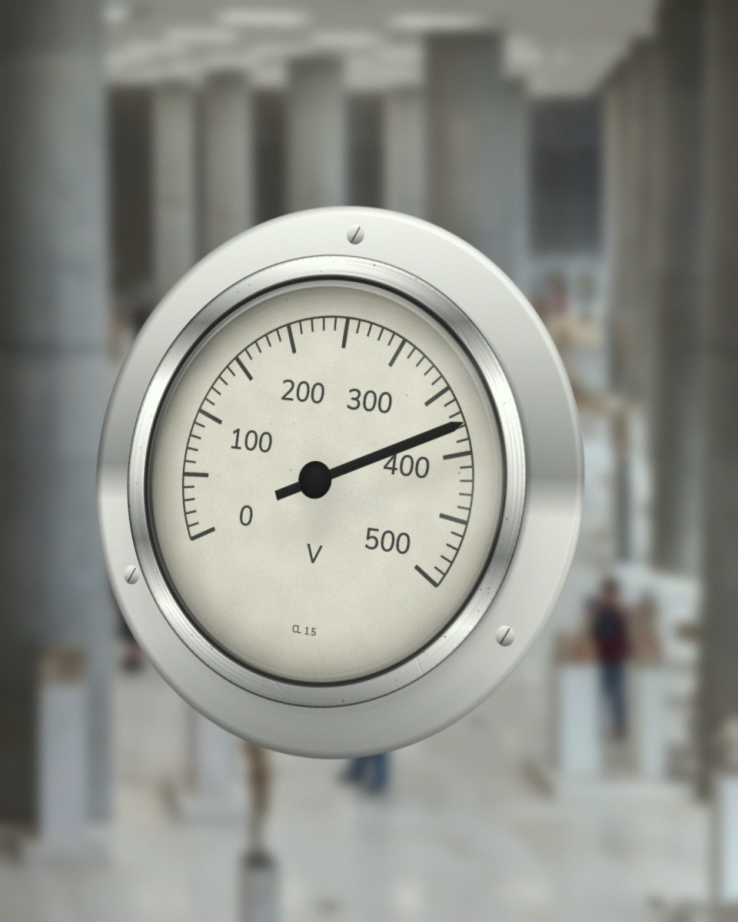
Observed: 380 V
